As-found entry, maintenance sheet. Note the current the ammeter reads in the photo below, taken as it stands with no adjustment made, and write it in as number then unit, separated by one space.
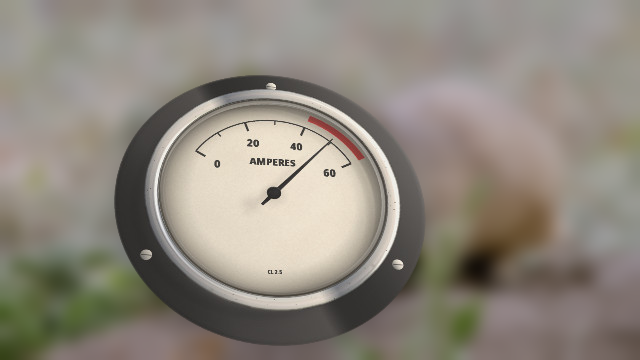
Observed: 50 A
